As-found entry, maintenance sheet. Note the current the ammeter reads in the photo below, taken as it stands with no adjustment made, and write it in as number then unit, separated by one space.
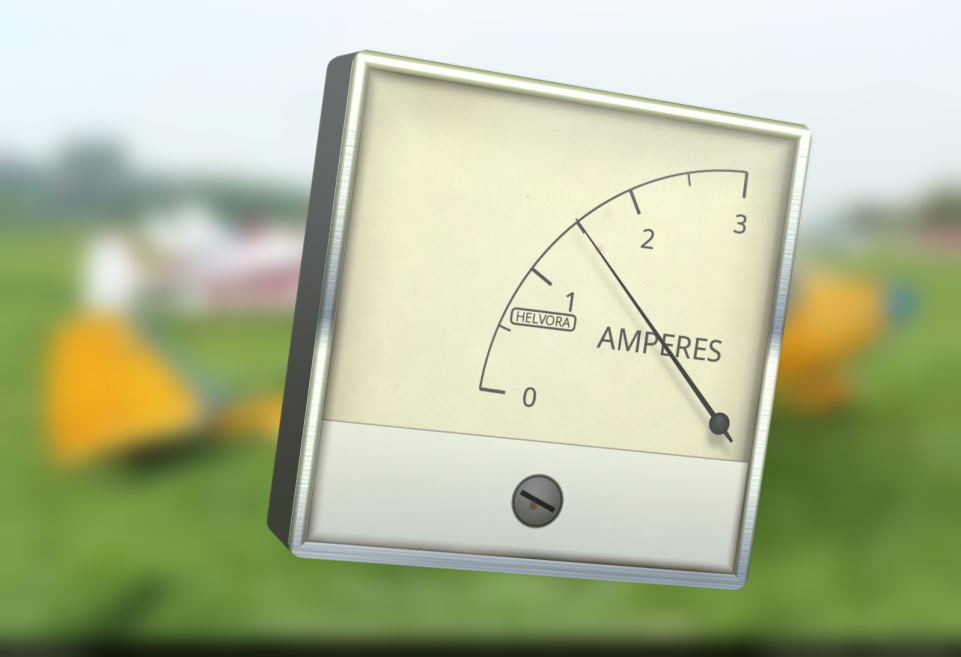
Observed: 1.5 A
